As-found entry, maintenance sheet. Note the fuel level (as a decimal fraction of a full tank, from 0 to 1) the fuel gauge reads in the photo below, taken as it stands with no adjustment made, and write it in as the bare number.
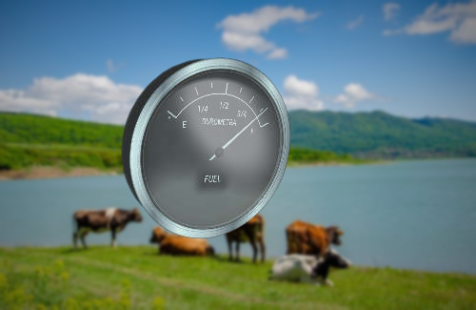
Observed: 0.875
